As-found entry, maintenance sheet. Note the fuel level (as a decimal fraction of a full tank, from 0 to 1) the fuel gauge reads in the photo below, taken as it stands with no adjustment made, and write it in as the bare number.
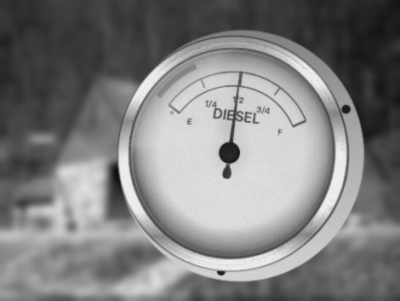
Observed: 0.5
